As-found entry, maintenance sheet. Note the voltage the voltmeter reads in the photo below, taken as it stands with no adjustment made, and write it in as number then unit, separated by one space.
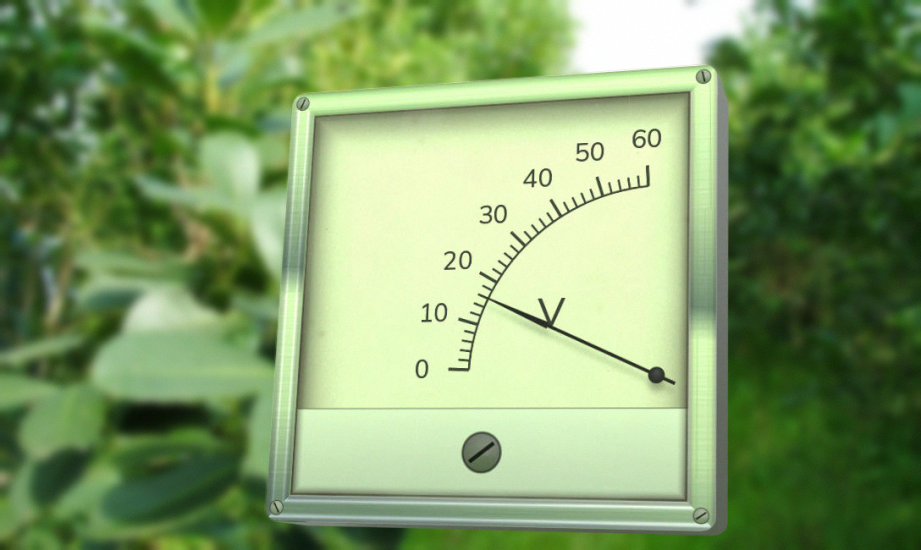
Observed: 16 V
